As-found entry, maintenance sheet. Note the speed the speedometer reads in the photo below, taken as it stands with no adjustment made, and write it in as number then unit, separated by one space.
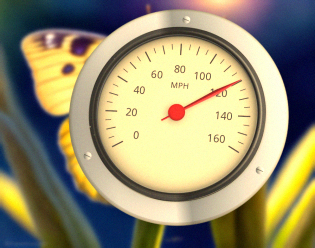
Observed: 120 mph
